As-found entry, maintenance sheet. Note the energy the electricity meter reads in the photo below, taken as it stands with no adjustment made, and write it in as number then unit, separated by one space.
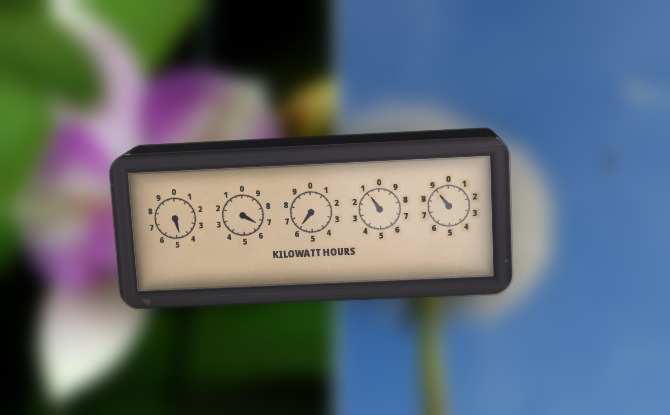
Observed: 46609 kWh
